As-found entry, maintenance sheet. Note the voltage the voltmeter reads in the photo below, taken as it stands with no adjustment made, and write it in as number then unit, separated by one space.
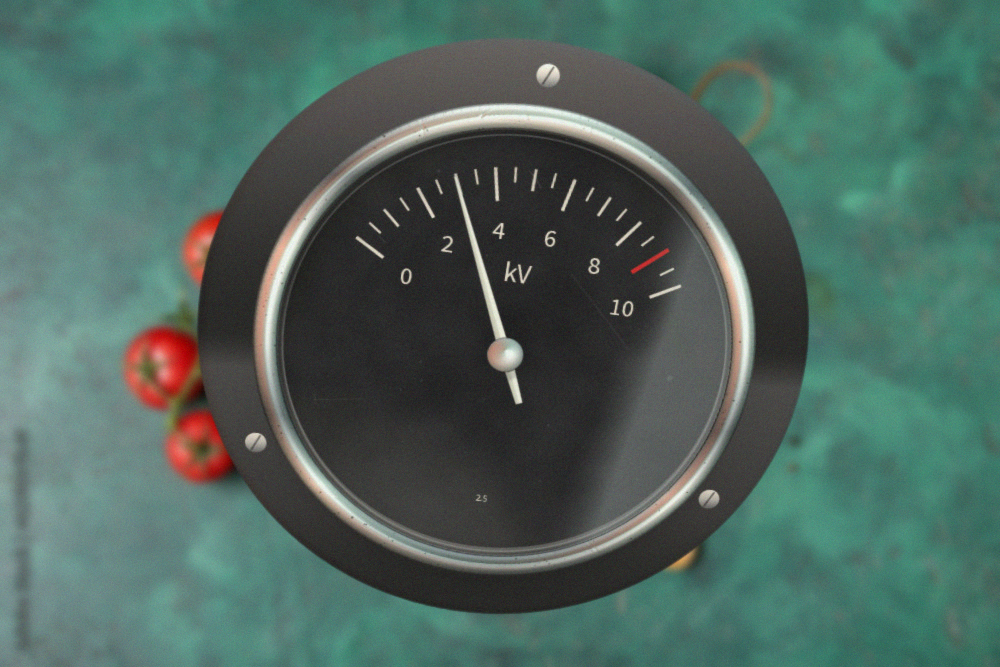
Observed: 3 kV
